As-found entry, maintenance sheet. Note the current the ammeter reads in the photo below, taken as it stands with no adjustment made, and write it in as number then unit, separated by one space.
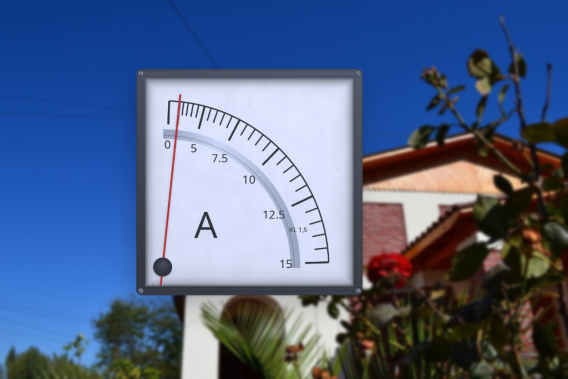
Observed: 2.5 A
